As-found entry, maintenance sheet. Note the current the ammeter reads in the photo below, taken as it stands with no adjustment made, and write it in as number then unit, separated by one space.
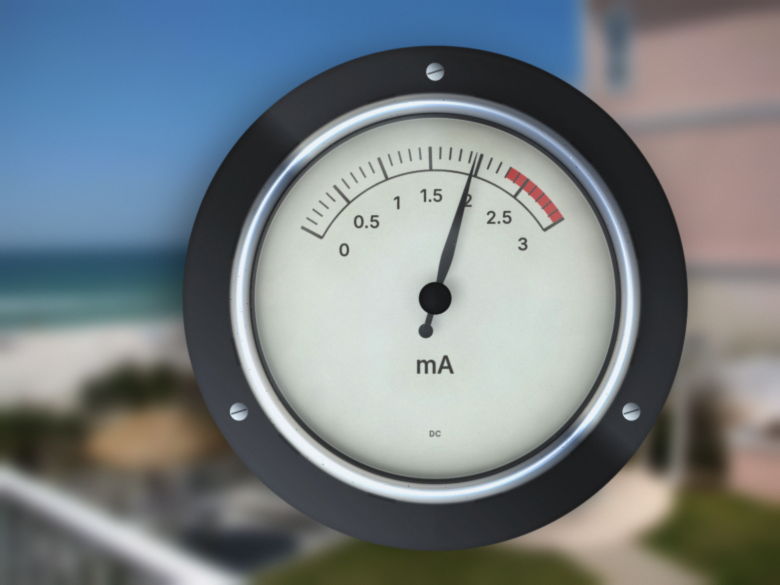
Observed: 1.95 mA
